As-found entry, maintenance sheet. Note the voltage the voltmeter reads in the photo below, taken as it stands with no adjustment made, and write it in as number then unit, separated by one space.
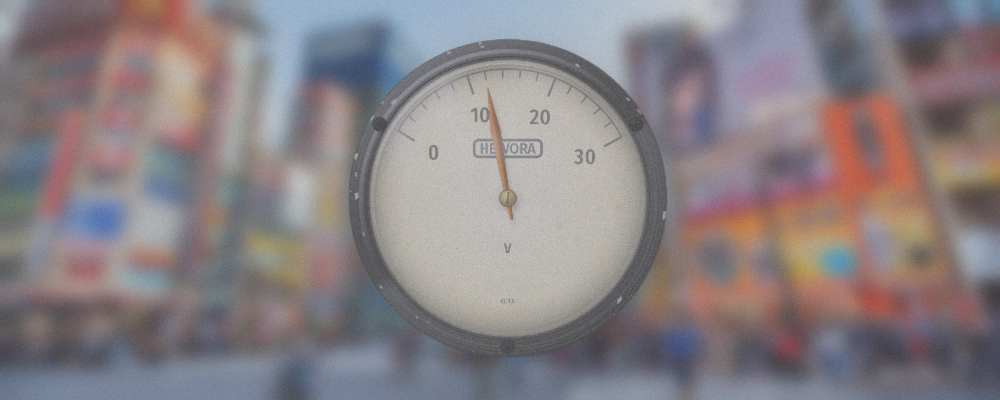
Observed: 12 V
